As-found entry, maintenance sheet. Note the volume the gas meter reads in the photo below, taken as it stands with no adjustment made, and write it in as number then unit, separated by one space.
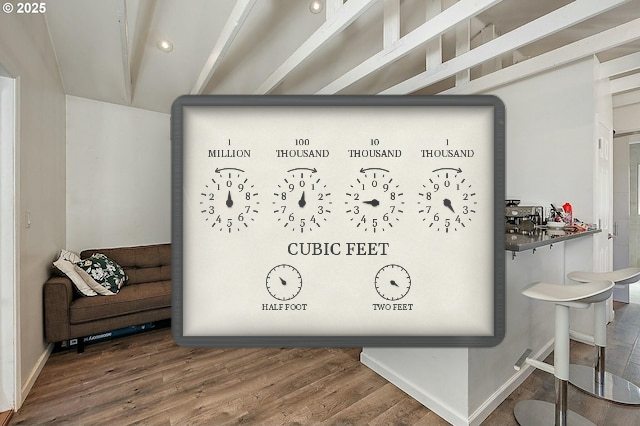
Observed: 2400 ft³
